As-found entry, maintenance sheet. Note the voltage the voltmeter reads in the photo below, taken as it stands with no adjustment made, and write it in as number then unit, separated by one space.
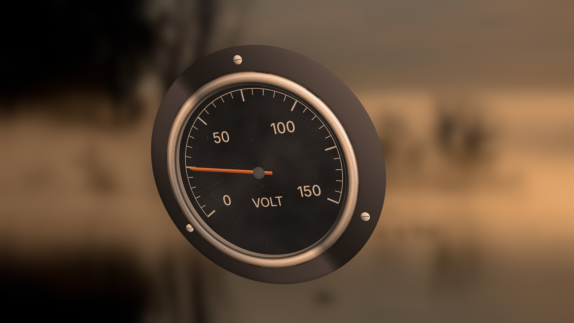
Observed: 25 V
